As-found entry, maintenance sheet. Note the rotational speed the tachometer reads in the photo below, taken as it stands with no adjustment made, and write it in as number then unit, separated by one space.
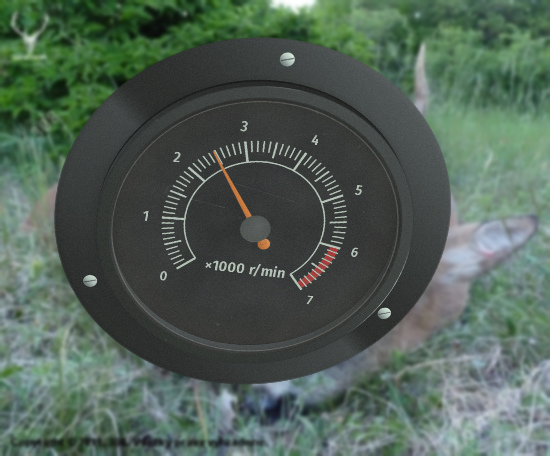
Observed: 2500 rpm
